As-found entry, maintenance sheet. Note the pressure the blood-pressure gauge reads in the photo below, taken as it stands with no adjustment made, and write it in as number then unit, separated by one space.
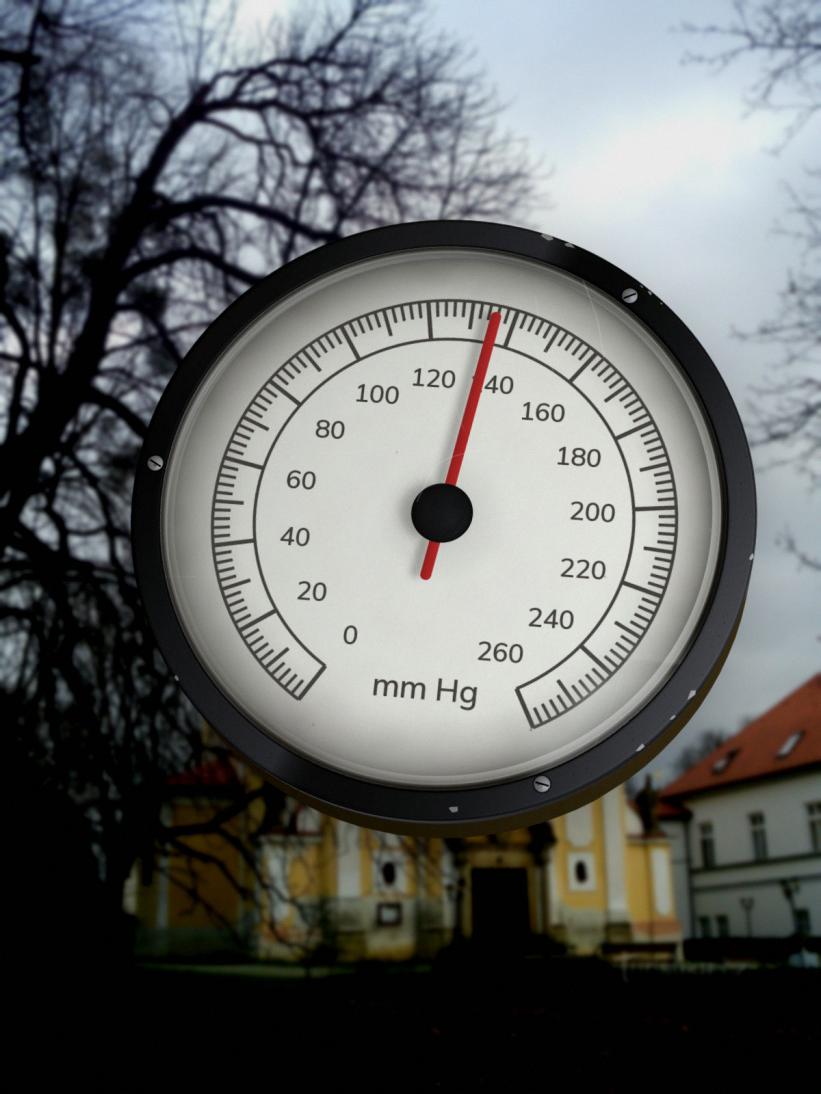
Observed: 136 mmHg
